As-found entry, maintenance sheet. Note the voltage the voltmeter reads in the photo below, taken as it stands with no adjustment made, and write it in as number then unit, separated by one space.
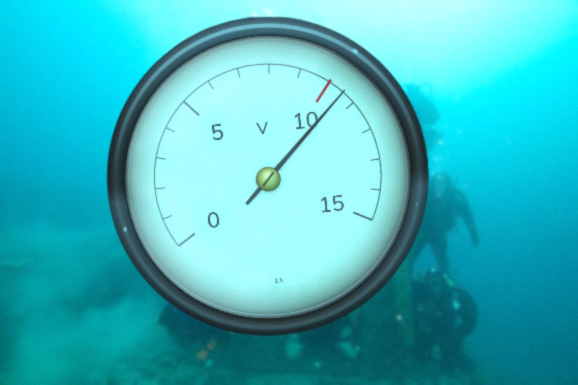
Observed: 10.5 V
